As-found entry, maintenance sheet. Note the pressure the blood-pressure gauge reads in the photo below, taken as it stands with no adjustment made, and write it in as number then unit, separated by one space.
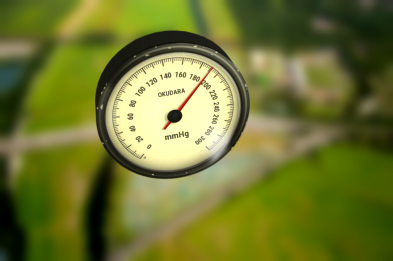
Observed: 190 mmHg
